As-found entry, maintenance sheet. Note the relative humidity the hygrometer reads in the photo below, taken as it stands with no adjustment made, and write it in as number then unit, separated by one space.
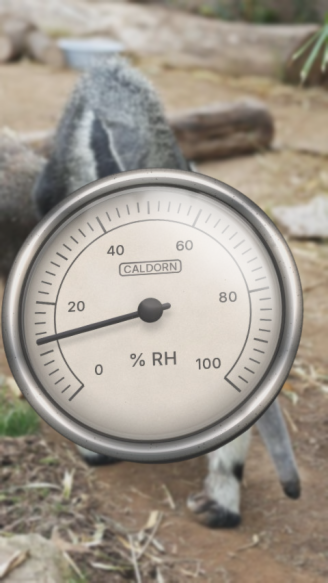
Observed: 12 %
